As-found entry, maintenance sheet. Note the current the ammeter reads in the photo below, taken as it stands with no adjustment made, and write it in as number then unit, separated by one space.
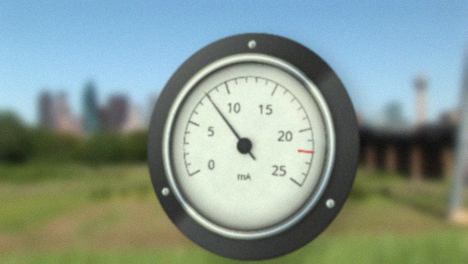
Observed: 8 mA
